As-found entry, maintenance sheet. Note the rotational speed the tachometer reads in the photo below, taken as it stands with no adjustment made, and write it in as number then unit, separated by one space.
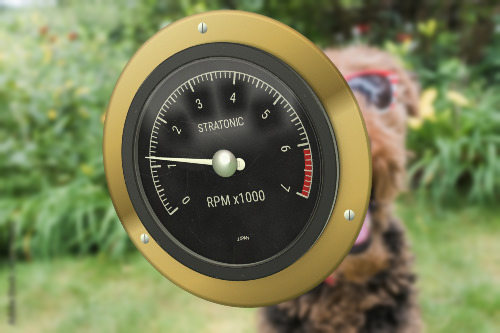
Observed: 1200 rpm
